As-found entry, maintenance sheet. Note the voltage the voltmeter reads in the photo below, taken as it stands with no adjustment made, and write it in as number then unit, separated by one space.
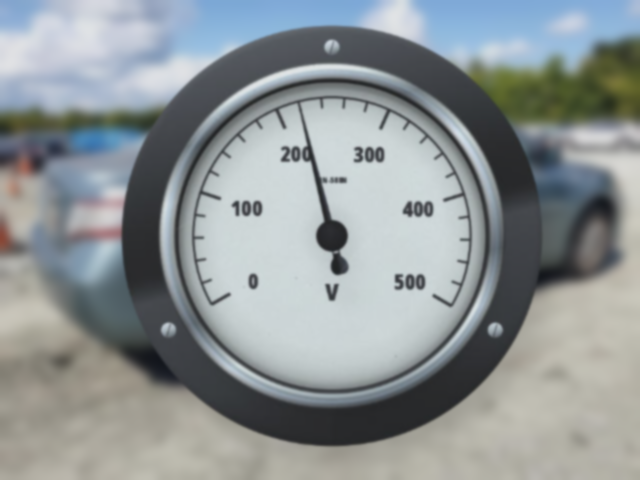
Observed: 220 V
